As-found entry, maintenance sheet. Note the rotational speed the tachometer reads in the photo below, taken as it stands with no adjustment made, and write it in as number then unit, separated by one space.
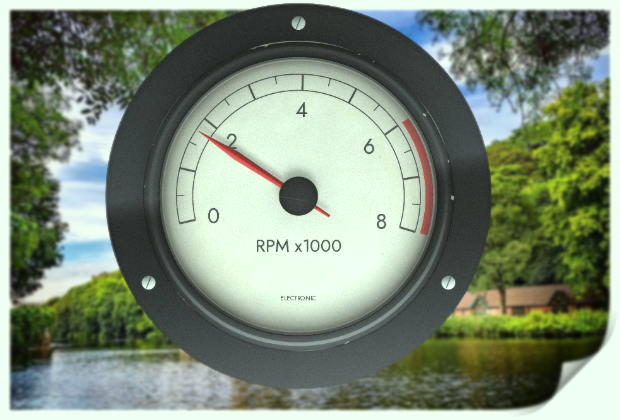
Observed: 1750 rpm
